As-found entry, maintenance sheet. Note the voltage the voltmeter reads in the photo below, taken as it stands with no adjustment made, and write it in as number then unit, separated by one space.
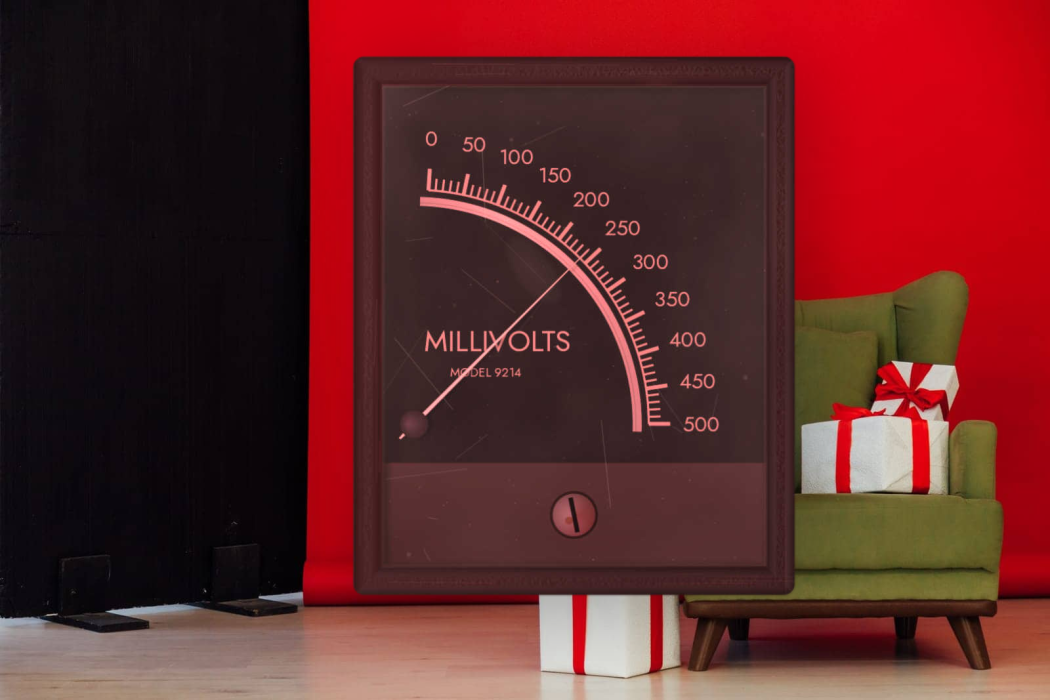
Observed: 240 mV
